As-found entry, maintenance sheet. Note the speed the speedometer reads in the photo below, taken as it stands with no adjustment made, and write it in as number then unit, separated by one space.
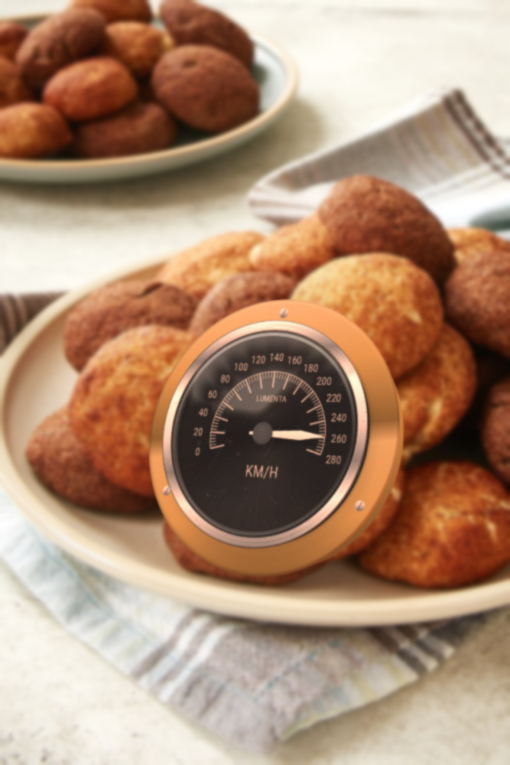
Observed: 260 km/h
